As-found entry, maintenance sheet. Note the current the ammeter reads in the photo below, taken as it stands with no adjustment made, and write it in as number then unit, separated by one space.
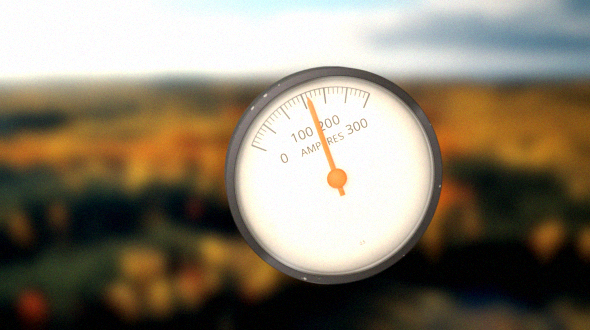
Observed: 160 A
